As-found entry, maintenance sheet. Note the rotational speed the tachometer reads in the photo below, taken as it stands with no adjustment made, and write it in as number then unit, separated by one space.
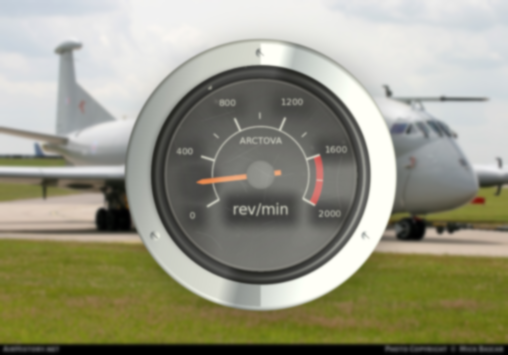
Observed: 200 rpm
